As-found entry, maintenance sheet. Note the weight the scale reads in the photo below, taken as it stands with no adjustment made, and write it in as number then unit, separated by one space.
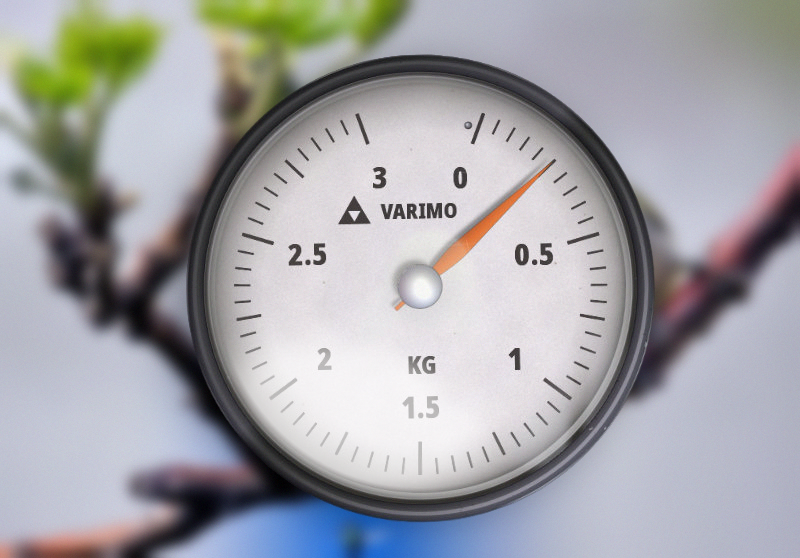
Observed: 0.25 kg
